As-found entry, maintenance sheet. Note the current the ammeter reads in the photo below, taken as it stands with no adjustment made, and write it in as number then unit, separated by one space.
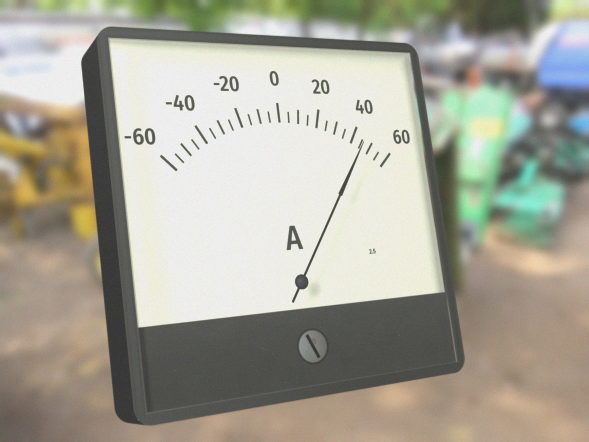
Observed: 45 A
